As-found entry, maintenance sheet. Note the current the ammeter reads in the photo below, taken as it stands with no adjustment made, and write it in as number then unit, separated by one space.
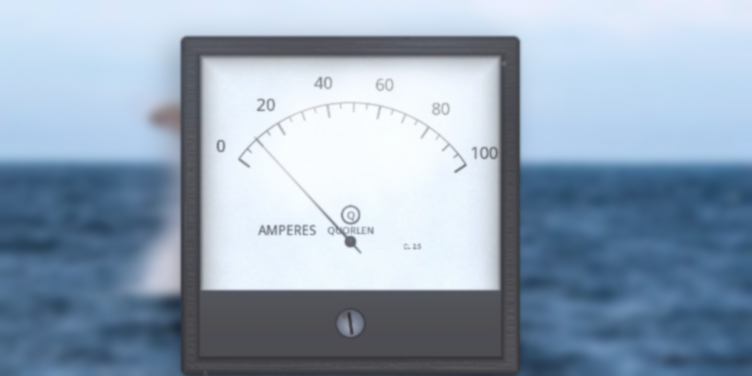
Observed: 10 A
